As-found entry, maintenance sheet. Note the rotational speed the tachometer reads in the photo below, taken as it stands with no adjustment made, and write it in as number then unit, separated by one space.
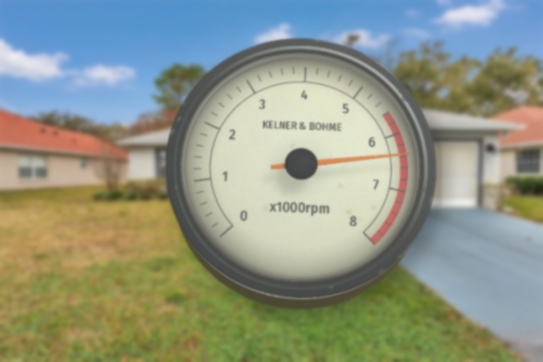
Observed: 6400 rpm
